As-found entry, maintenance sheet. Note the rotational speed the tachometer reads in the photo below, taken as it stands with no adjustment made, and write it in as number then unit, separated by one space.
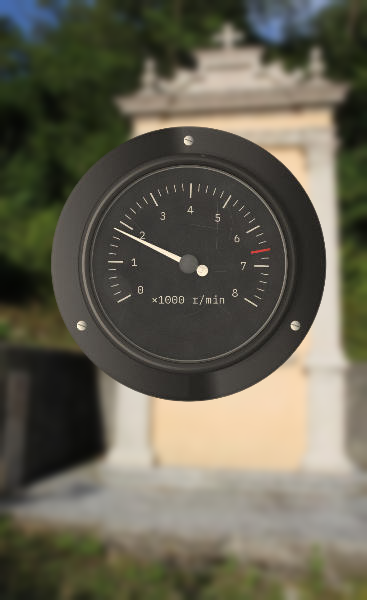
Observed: 1800 rpm
